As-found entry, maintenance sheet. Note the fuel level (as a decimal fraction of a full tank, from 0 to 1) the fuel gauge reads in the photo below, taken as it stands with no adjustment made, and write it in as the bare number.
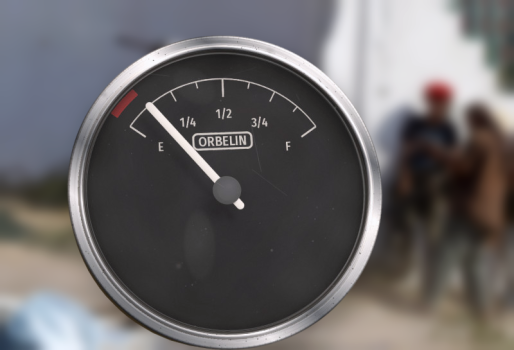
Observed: 0.125
